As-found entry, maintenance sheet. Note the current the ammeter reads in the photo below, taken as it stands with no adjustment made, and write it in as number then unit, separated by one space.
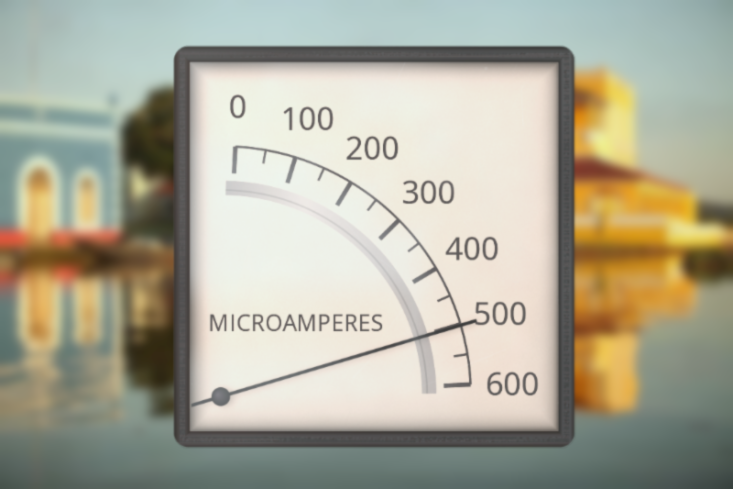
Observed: 500 µA
